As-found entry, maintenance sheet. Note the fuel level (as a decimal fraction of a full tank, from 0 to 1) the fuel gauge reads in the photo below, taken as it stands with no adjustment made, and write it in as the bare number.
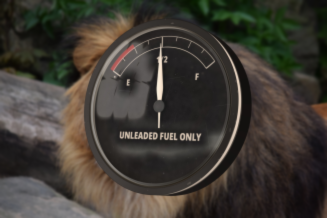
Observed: 0.5
